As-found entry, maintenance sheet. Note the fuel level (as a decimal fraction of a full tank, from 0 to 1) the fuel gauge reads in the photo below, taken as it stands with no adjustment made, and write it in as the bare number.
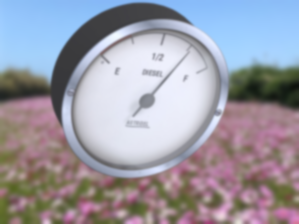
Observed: 0.75
